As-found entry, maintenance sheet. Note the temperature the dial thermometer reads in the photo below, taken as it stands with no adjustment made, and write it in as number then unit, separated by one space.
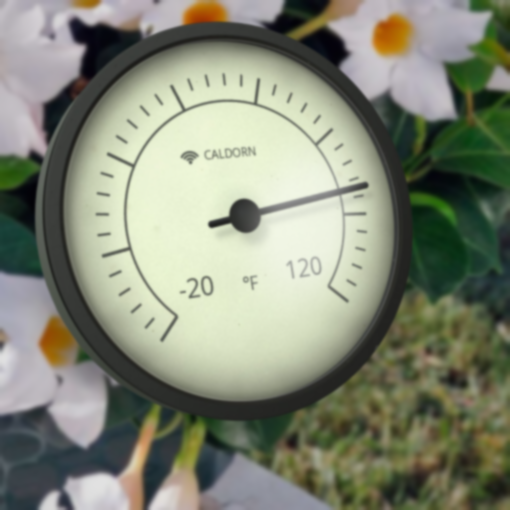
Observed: 94 °F
